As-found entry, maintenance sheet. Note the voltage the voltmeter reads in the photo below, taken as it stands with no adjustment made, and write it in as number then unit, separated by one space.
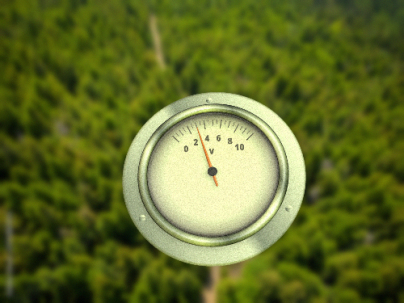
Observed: 3 V
